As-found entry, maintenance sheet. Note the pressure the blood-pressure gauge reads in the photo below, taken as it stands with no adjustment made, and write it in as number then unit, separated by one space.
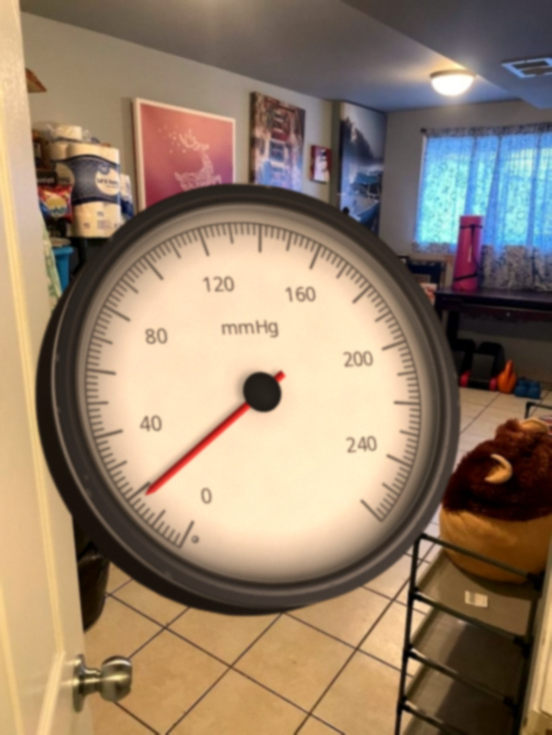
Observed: 18 mmHg
